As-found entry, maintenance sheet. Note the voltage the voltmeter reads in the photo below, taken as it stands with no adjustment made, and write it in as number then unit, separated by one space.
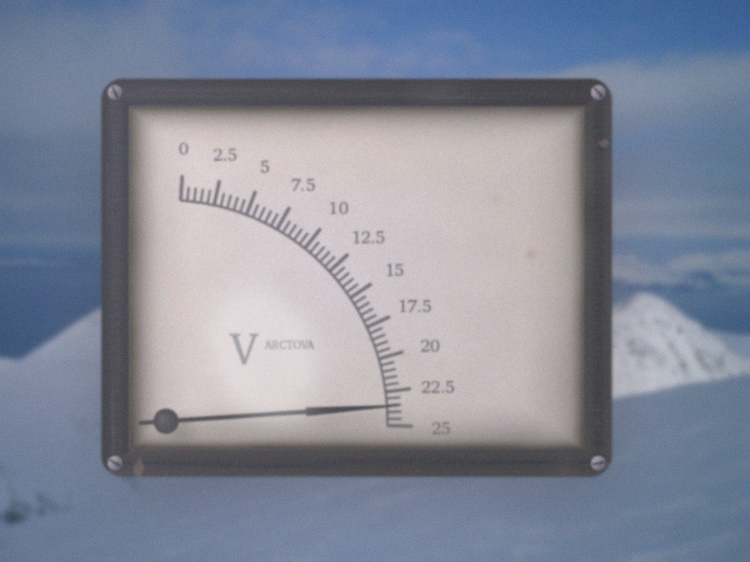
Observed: 23.5 V
